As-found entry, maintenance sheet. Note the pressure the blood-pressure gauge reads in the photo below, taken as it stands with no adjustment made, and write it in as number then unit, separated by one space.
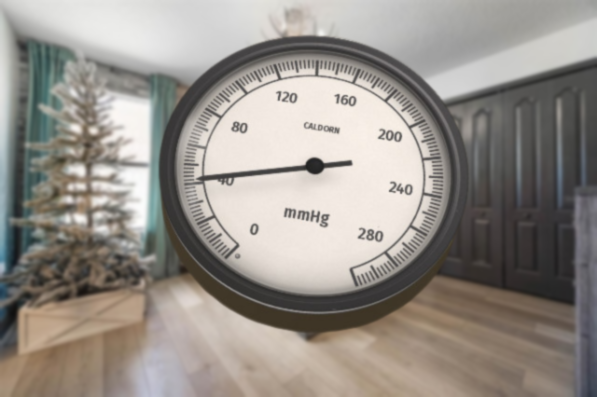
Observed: 40 mmHg
